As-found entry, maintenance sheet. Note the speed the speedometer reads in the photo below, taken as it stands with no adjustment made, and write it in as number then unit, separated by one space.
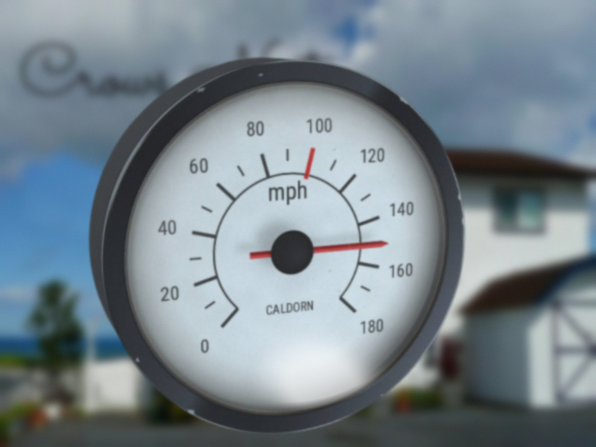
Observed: 150 mph
